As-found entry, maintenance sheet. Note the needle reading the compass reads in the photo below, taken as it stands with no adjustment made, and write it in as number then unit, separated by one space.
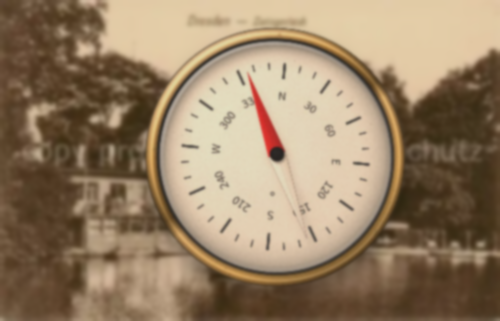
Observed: 335 °
